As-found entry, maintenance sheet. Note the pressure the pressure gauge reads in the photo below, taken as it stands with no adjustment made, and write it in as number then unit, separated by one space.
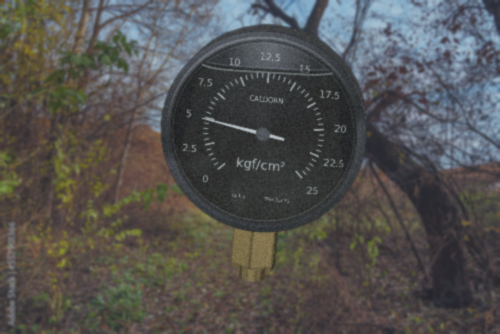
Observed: 5 kg/cm²
